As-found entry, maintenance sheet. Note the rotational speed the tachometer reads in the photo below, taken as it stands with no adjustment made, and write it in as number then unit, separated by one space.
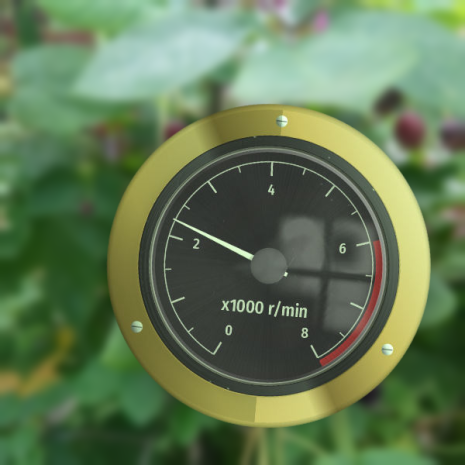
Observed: 2250 rpm
